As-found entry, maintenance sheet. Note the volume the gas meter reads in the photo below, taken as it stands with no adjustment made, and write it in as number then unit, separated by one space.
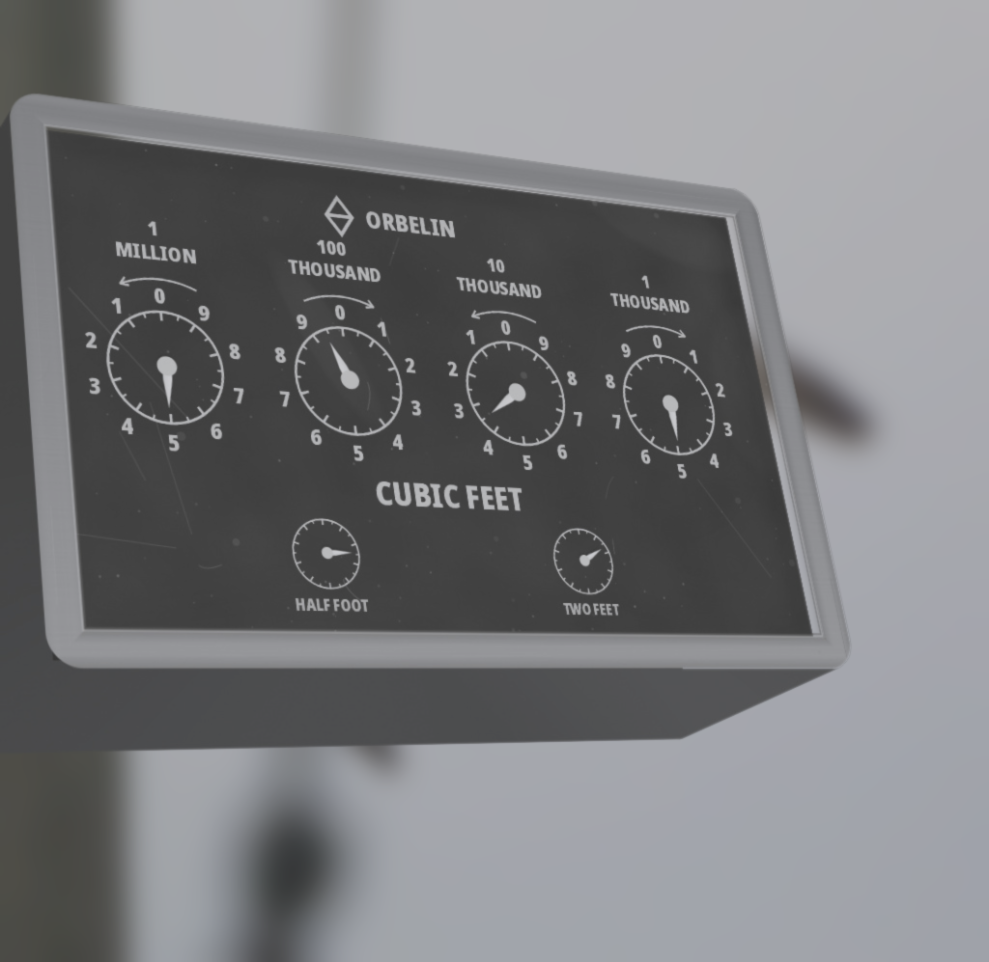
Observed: 493500 ft³
